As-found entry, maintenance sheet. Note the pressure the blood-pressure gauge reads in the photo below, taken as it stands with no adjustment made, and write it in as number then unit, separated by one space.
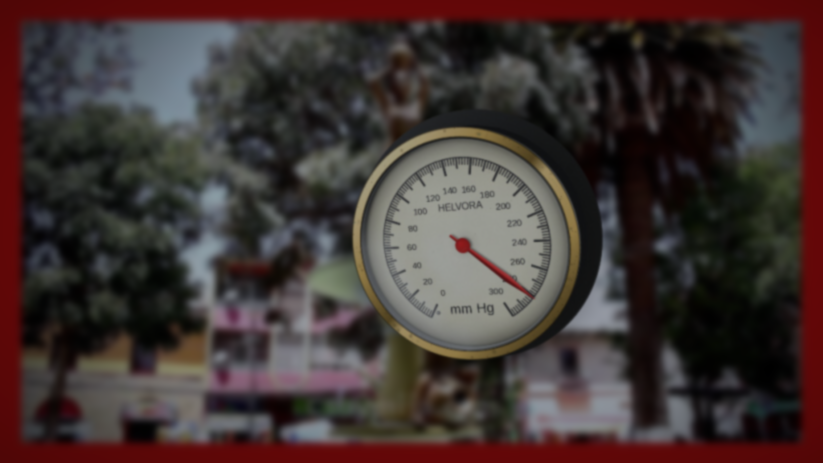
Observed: 280 mmHg
